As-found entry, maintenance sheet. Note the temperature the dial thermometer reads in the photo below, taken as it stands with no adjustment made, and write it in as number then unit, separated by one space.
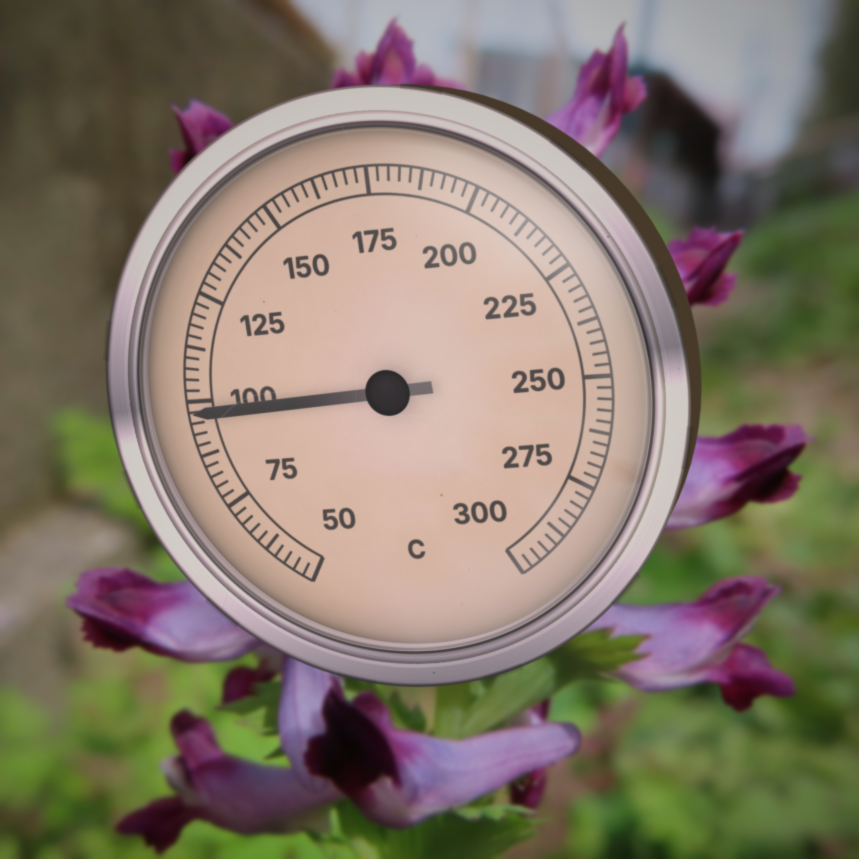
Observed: 97.5 °C
